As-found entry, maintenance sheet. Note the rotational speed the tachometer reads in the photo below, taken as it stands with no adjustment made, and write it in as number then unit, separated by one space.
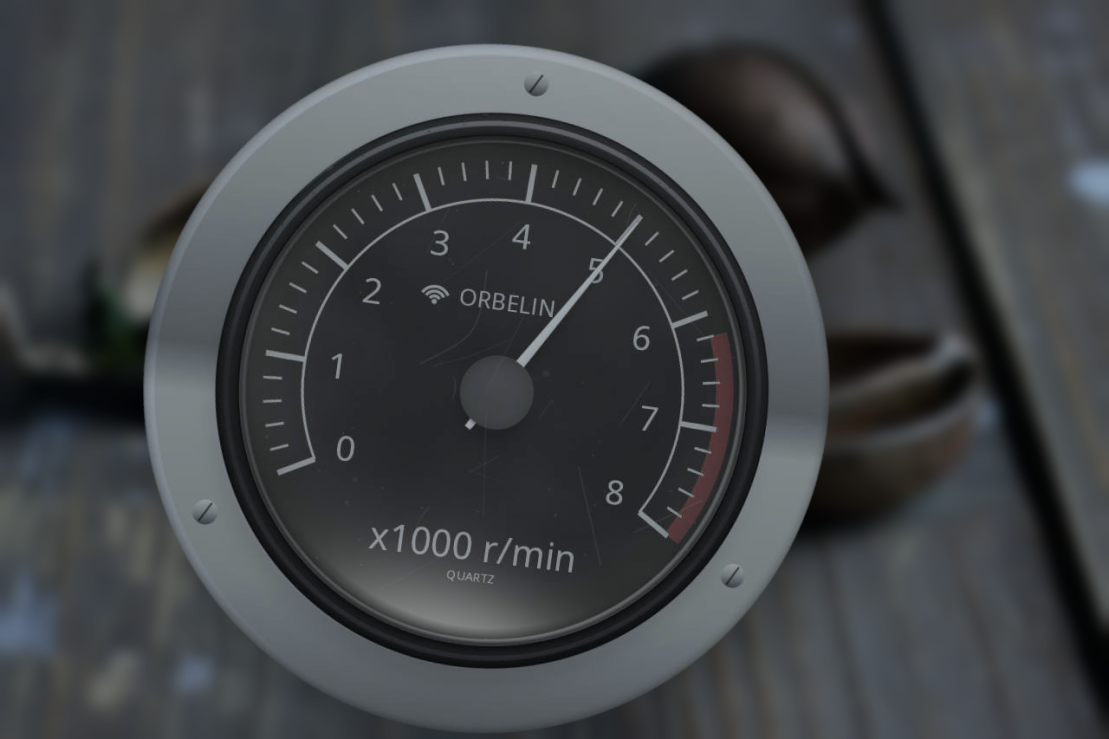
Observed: 5000 rpm
